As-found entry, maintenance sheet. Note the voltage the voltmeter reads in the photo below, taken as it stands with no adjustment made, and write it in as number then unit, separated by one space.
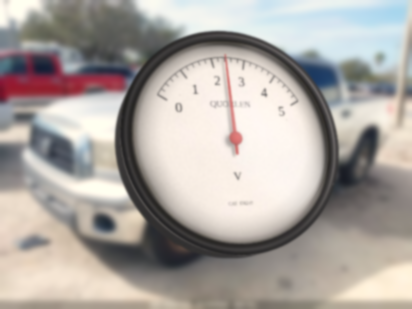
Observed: 2.4 V
